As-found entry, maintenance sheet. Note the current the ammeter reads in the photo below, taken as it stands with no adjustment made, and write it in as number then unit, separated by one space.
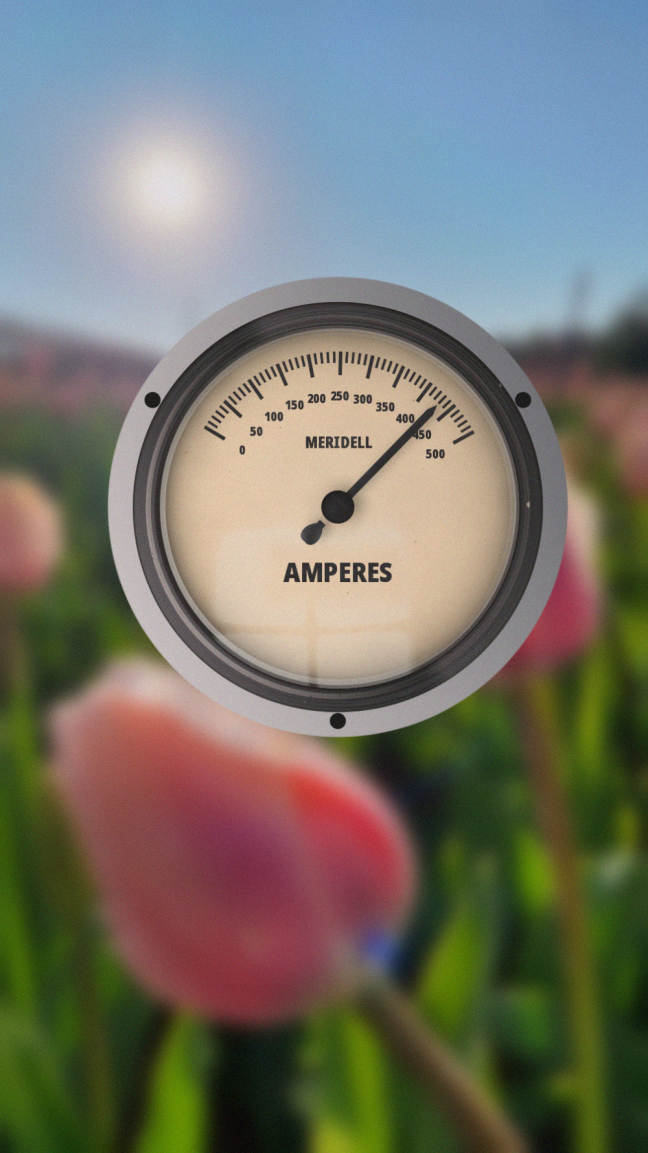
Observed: 430 A
